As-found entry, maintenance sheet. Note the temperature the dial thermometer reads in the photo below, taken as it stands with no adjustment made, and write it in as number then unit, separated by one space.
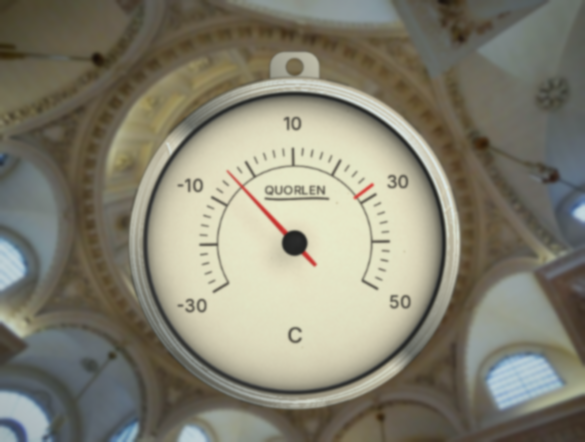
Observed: -4 °C
